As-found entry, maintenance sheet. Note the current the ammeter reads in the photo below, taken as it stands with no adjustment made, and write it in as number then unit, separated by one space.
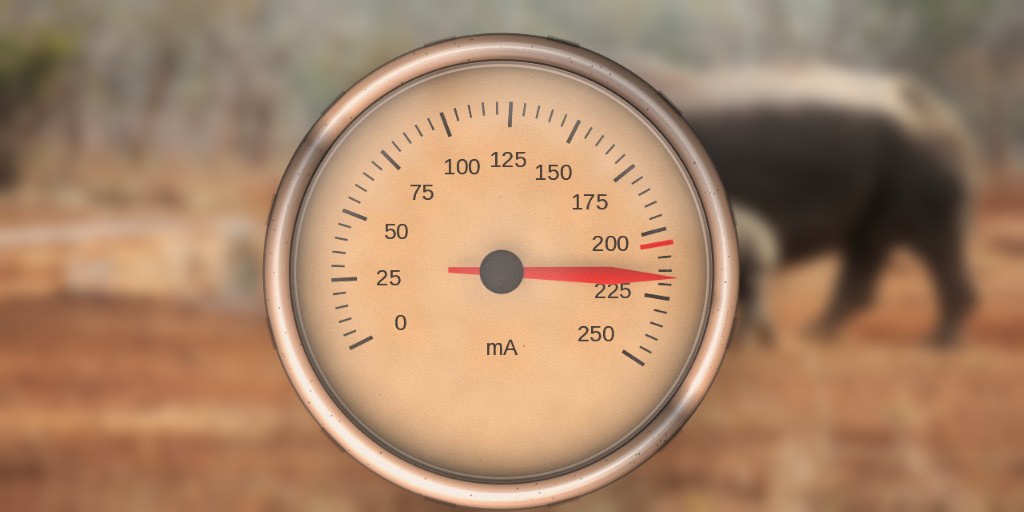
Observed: 217.5 mA
